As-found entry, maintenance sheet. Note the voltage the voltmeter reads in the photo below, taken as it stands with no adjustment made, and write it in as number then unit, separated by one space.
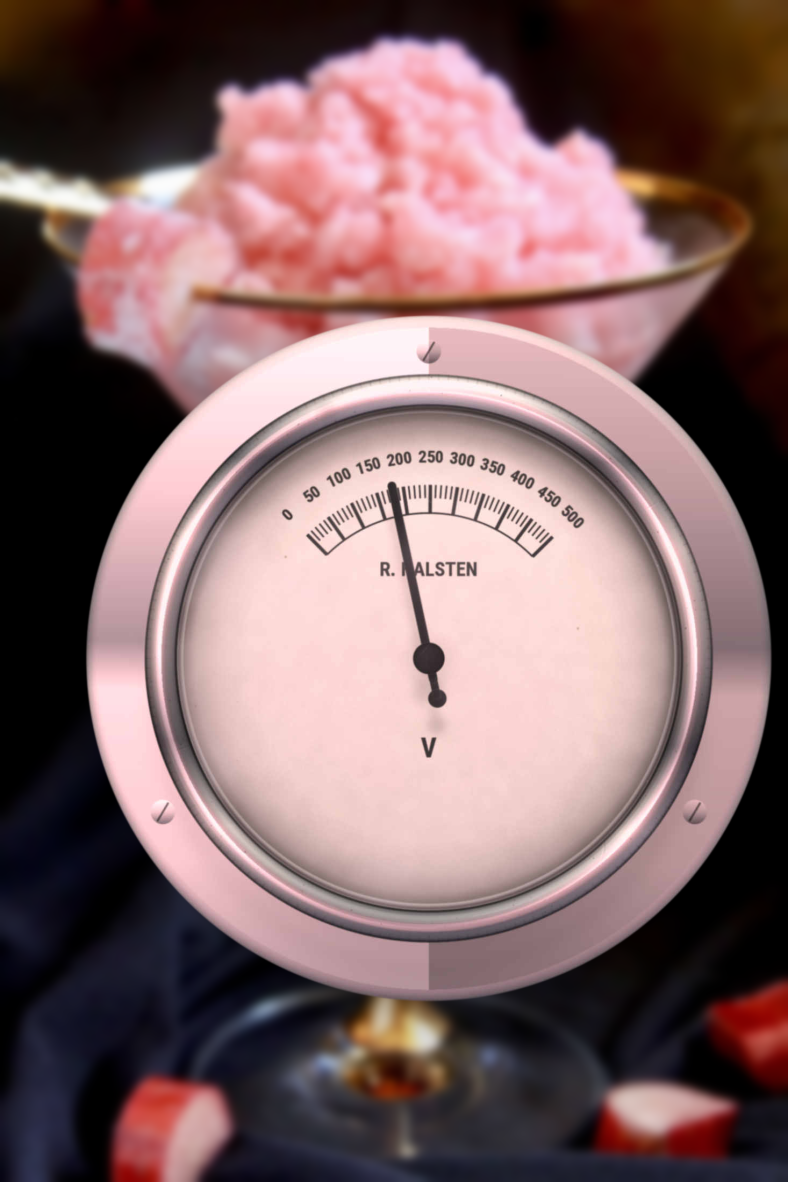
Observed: 180 V
